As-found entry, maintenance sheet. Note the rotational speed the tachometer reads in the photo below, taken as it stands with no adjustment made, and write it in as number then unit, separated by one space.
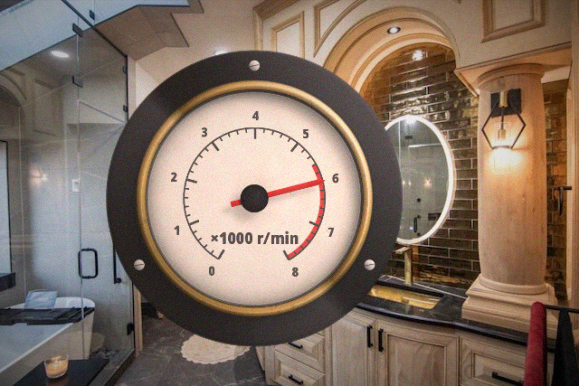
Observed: 6000 rpm
